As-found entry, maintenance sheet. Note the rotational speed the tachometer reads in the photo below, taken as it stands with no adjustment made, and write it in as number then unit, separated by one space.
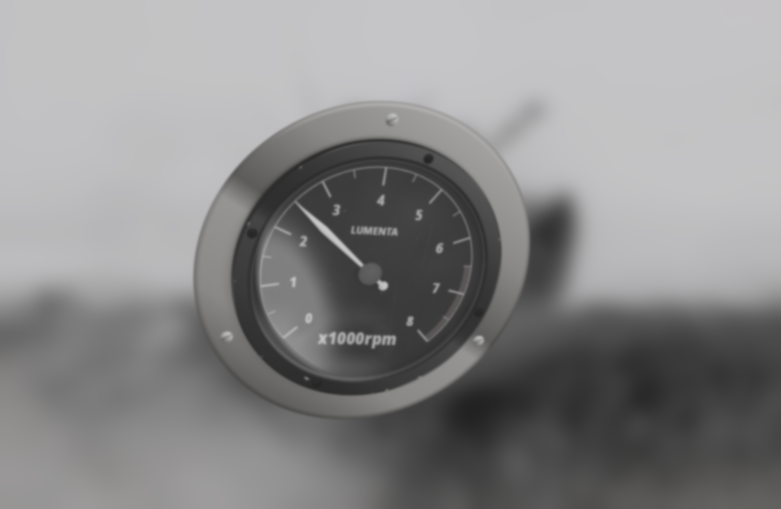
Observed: 2500 rpm
